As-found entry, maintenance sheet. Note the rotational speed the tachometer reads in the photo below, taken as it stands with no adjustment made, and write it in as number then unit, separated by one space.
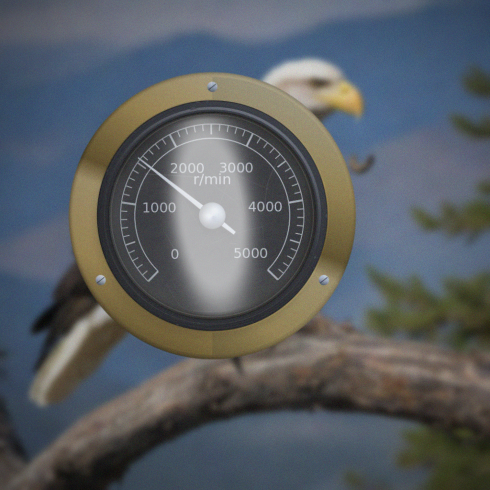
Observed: 1550 rpm
